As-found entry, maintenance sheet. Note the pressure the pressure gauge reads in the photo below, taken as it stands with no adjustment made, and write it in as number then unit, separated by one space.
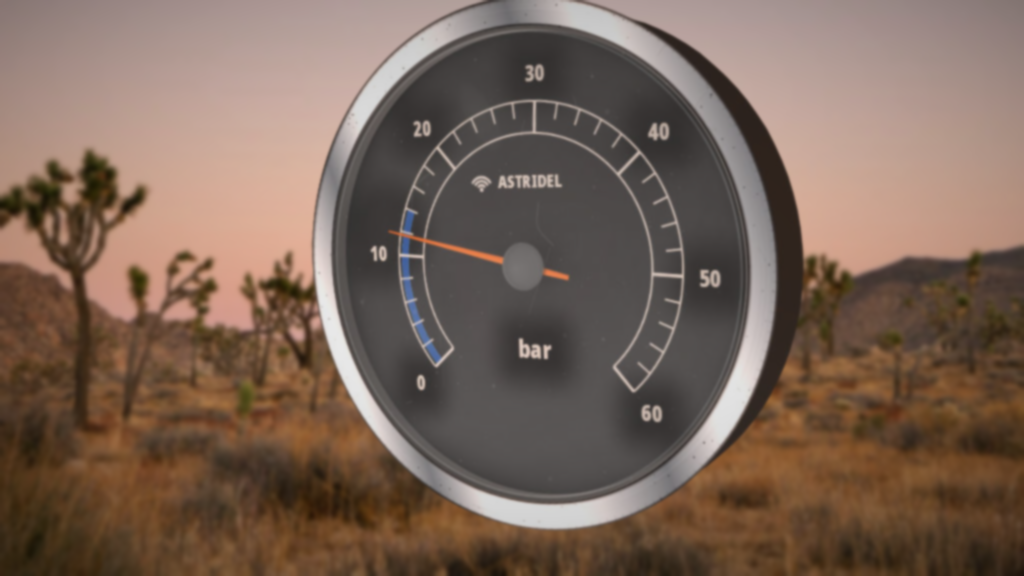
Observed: 12 bar
